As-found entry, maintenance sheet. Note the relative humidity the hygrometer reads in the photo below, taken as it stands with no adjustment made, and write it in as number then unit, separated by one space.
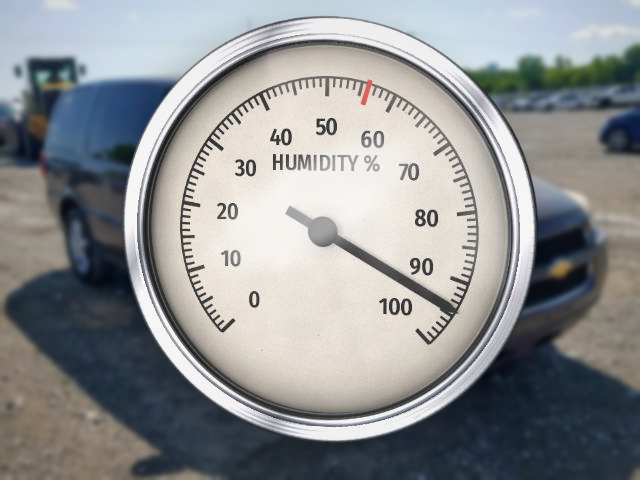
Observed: 94 %
